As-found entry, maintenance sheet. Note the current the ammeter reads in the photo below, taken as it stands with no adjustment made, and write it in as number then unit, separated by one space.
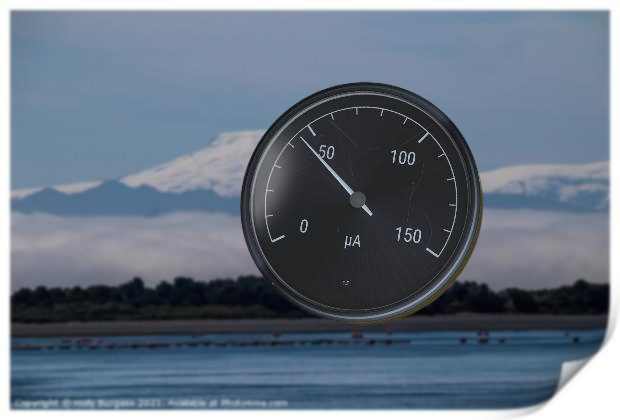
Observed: 45 µA
